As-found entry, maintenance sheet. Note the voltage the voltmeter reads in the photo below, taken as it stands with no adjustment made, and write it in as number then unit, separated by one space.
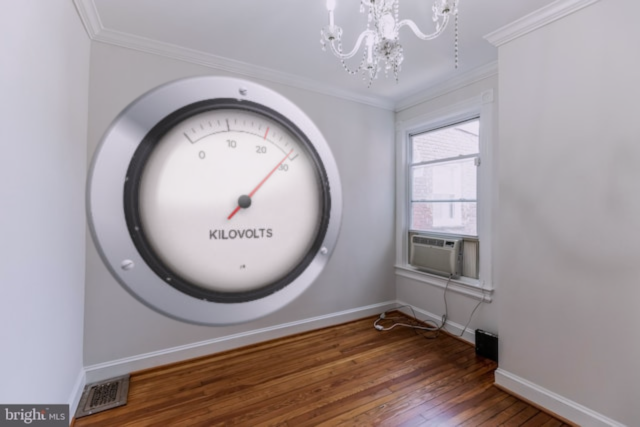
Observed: 28 kV
